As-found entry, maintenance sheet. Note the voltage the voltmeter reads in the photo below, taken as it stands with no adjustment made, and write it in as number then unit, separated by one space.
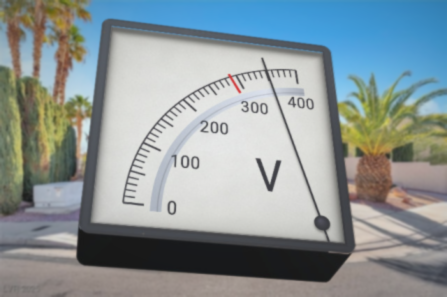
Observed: 350 V
